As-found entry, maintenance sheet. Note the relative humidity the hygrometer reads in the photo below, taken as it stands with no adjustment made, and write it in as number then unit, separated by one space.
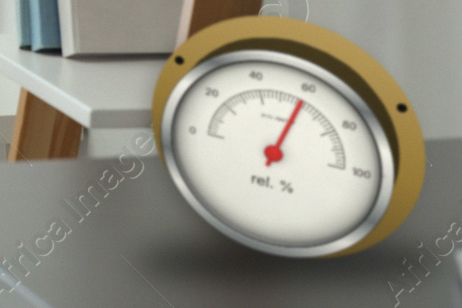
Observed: 60 %
